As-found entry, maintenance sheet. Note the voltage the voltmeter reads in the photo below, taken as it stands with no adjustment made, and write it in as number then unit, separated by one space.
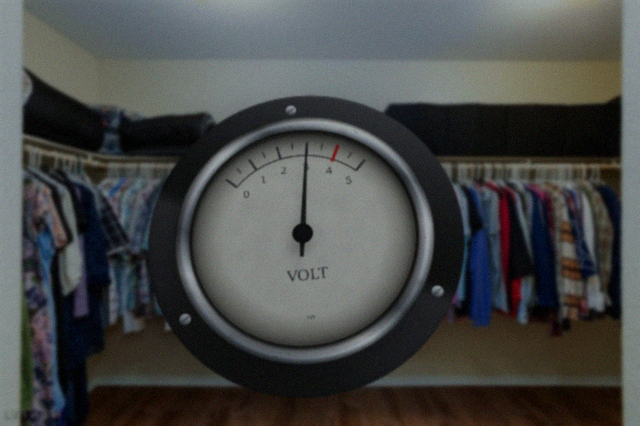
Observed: 3 V
